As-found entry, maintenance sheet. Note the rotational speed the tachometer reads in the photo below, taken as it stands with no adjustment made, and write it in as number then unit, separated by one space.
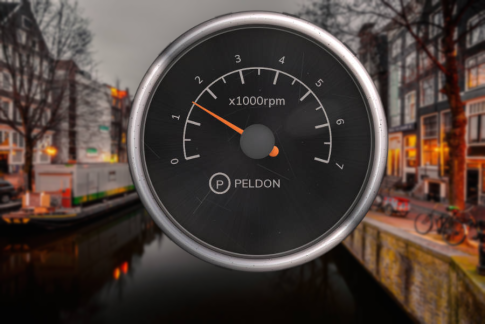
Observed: 1500 rpm
